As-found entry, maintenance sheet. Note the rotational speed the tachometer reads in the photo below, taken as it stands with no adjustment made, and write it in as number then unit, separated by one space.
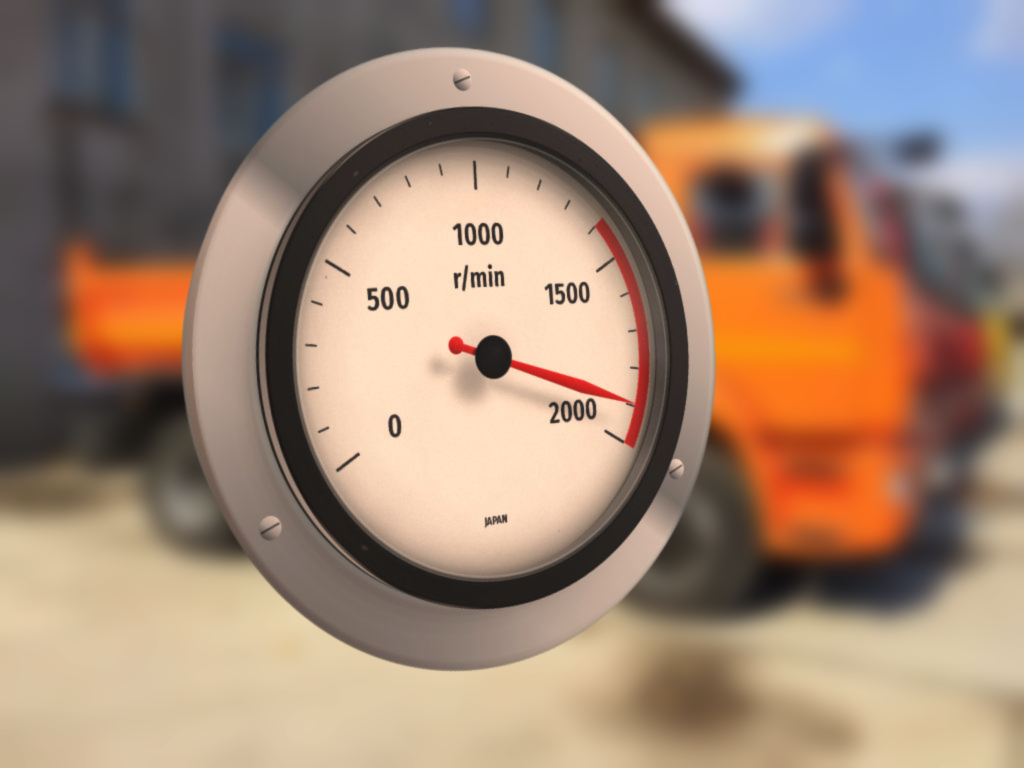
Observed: 1900 rpm
